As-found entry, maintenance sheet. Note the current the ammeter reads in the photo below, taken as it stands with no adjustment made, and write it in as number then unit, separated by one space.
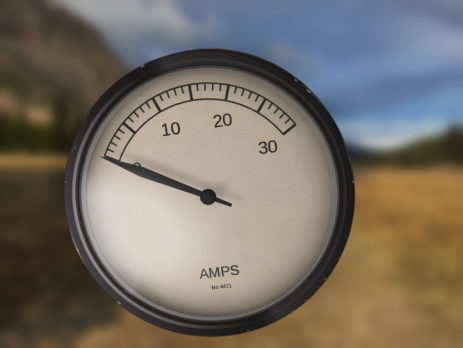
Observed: 0 A
